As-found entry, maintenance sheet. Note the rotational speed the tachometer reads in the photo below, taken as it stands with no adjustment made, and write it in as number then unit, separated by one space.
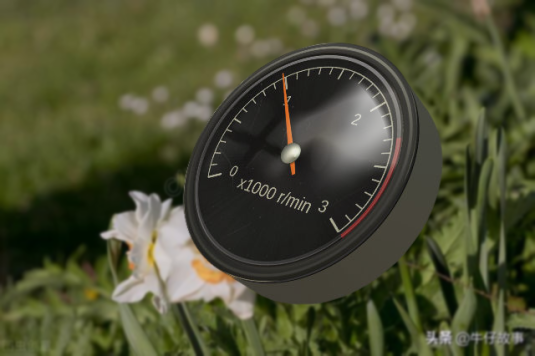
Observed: 1000 rpm
